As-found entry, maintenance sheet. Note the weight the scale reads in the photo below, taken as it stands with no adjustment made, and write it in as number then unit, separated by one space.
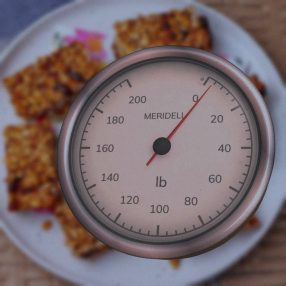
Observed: 4 lb
